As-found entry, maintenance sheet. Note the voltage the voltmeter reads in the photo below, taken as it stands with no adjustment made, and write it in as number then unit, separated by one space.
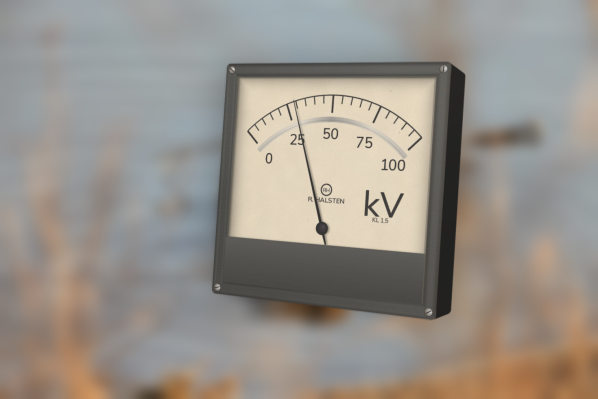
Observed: 30 kV
